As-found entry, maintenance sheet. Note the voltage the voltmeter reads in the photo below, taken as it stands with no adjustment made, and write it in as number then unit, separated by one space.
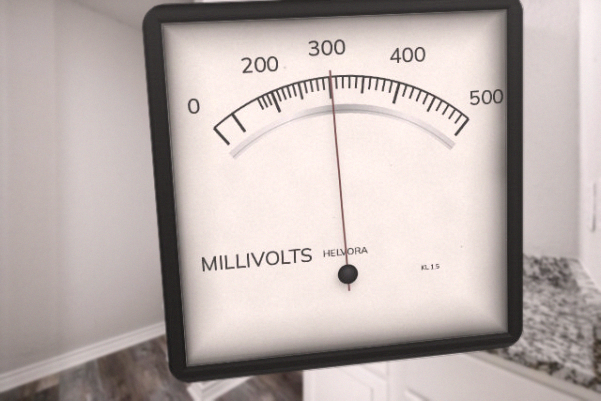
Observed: 300 mV
